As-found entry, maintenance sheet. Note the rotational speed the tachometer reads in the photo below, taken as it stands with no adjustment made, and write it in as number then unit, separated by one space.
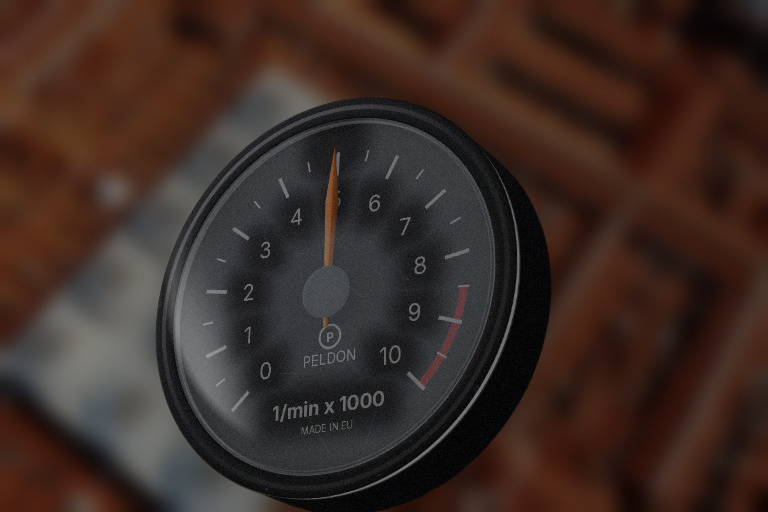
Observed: 5000 rpm
